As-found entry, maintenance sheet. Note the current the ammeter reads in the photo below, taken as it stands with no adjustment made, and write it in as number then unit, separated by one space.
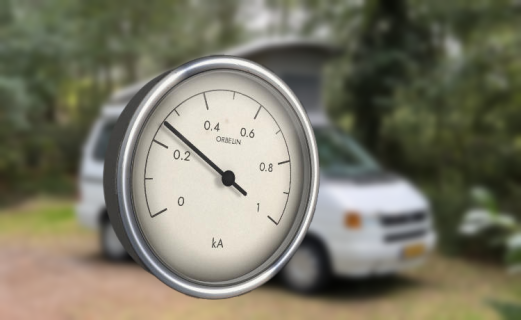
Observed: 0.25 kA
